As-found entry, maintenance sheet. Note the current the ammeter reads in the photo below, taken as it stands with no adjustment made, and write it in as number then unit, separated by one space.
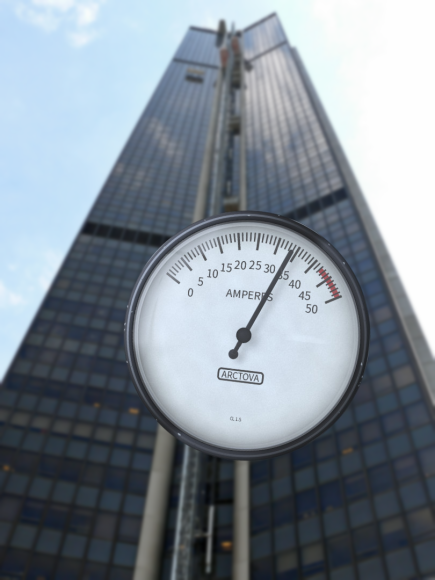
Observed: 34 A
